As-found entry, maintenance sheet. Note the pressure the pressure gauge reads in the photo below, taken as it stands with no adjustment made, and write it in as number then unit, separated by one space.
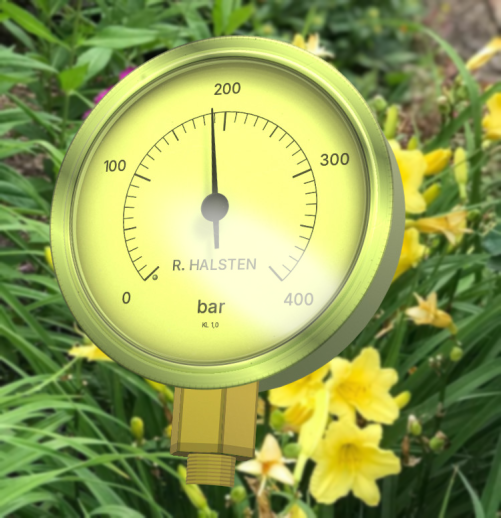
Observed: 190 bar
